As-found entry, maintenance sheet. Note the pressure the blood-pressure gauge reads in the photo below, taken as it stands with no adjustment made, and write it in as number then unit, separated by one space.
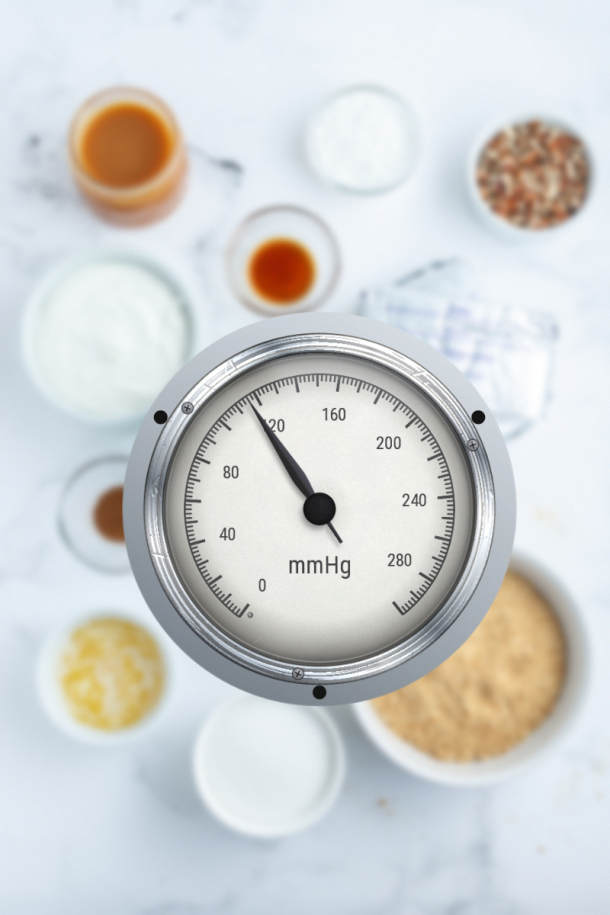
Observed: 116 mmHg
